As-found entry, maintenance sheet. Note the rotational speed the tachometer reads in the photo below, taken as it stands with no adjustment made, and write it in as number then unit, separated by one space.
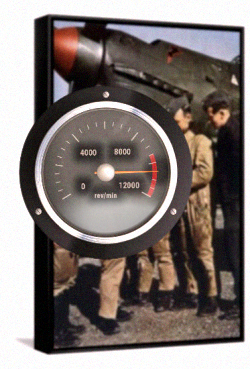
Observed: 10500 rpm
